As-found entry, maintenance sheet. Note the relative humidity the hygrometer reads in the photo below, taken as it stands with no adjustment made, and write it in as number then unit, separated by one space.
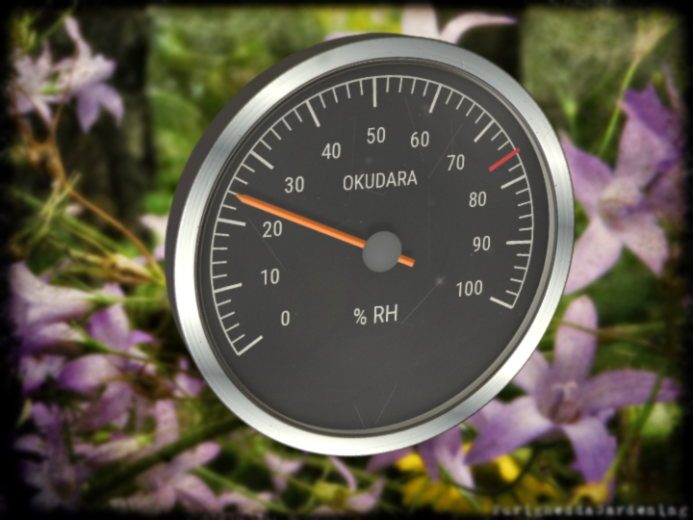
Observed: 24 %
